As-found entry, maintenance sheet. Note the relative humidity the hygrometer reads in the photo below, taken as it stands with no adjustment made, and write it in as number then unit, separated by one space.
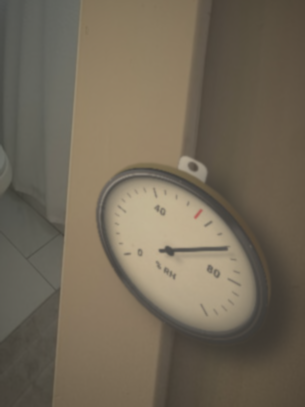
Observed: 68 %
